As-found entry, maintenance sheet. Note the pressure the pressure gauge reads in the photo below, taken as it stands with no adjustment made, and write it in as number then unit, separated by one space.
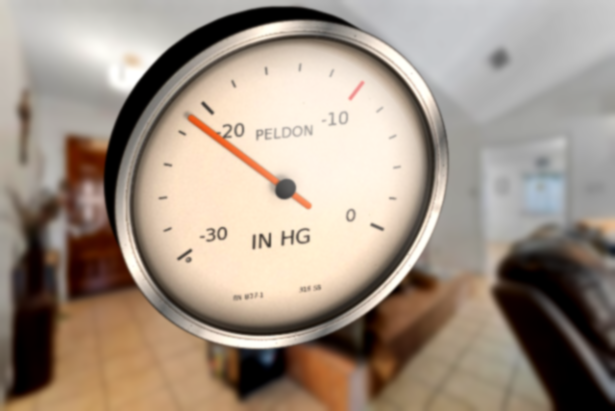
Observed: -21 inHg
